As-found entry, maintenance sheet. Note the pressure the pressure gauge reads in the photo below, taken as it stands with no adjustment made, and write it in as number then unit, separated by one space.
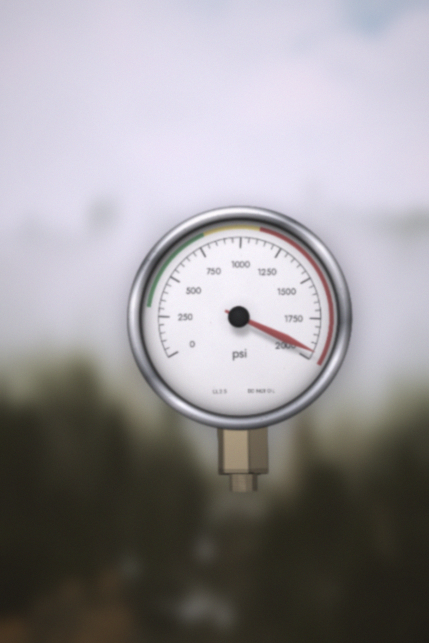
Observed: 1950 psi
